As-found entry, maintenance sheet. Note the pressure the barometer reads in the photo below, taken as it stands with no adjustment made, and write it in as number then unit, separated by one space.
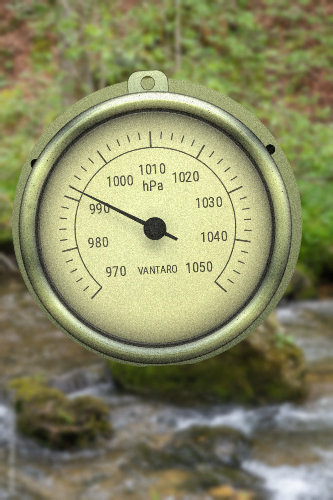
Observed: 992 hPa
